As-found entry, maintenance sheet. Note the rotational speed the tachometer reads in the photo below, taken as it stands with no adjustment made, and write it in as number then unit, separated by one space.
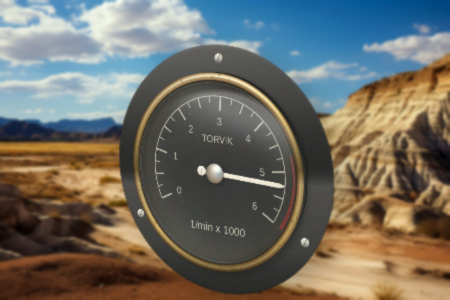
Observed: 5250 rpm
